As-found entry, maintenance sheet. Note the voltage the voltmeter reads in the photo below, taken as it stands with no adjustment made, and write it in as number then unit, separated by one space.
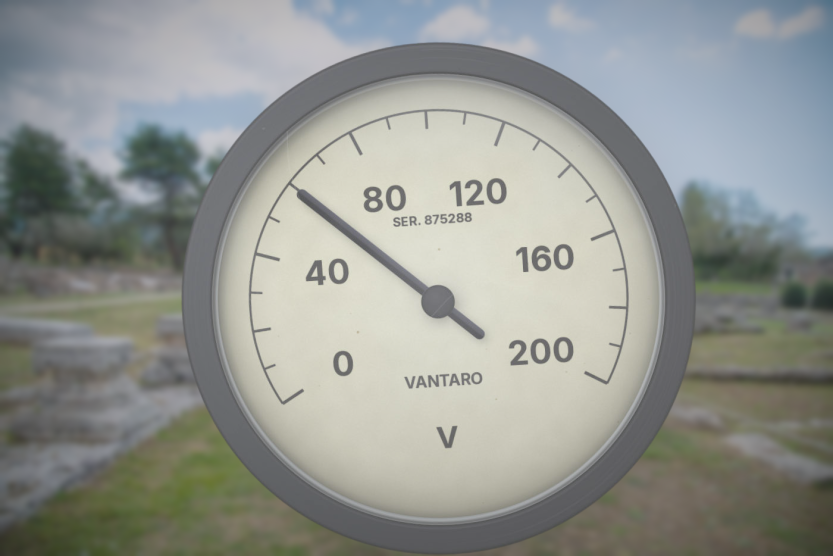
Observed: 60 V
